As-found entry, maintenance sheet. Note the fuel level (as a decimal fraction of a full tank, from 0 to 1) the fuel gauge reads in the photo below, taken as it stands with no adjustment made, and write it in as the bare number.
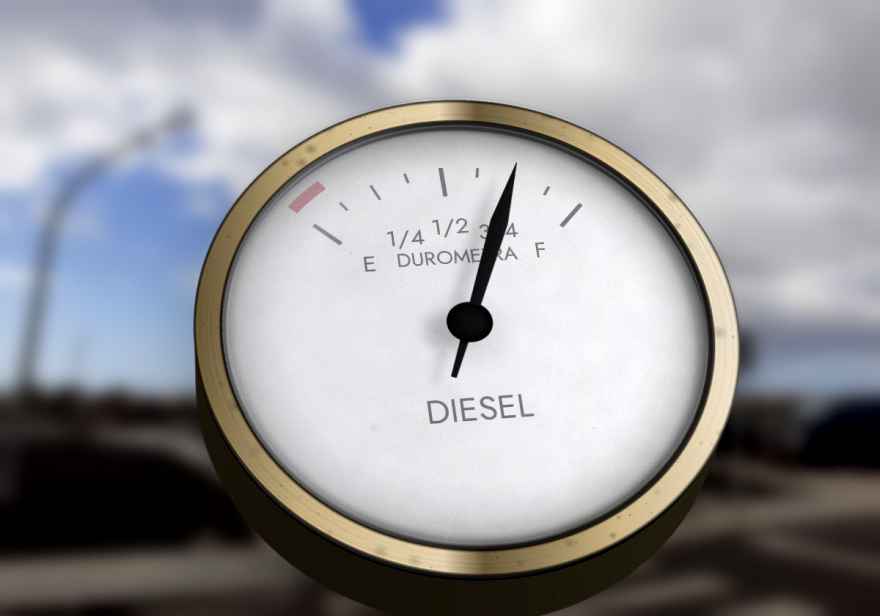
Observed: 0.75
